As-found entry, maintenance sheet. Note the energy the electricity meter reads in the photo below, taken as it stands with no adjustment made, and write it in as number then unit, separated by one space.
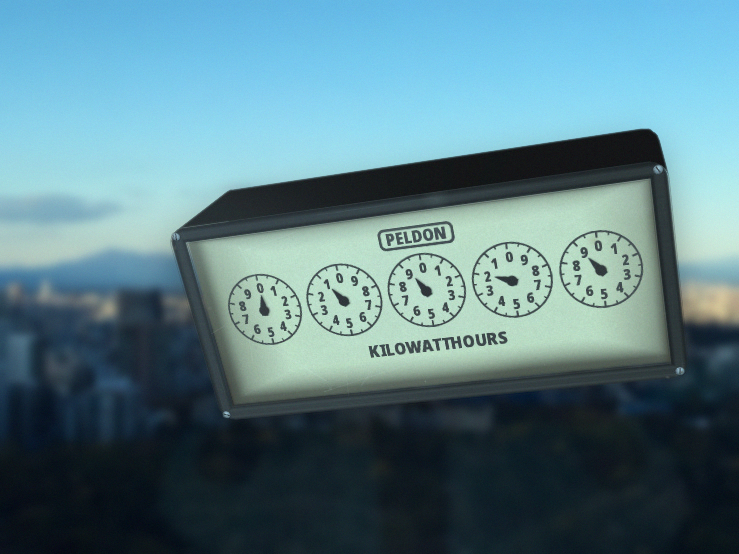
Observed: 919 kWh
